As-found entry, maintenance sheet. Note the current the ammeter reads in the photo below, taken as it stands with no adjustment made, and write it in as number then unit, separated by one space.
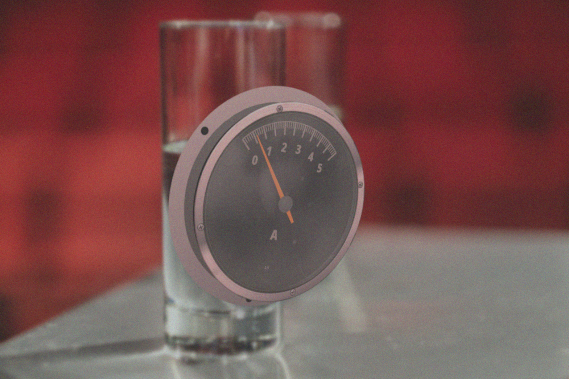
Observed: 0.5 A
